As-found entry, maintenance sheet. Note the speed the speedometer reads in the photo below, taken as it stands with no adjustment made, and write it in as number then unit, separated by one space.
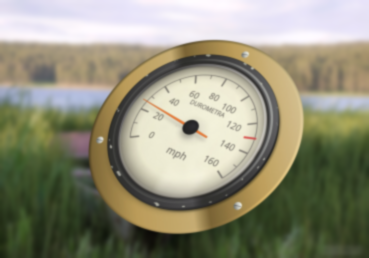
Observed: 25 mph
